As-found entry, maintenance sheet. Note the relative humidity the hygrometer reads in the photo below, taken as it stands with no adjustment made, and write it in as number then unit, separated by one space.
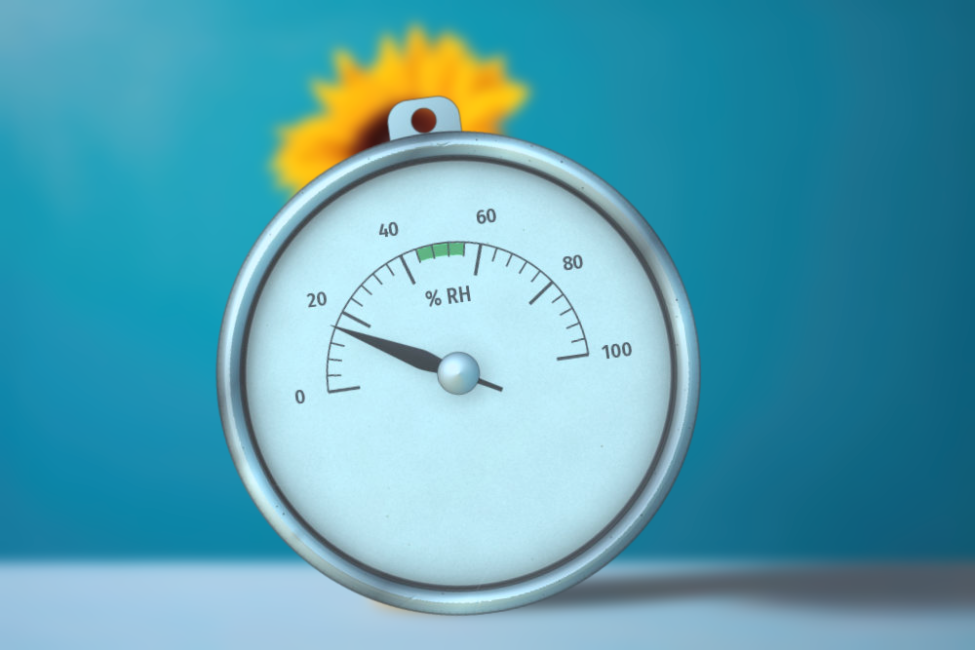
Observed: 16 %
